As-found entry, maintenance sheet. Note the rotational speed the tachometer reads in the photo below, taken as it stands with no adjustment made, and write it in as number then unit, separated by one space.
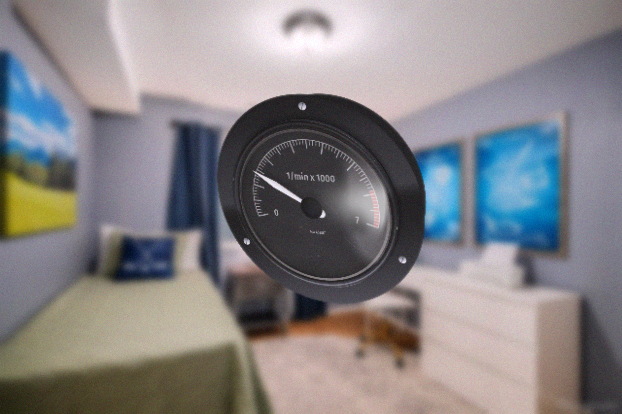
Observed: 1500 rpm
